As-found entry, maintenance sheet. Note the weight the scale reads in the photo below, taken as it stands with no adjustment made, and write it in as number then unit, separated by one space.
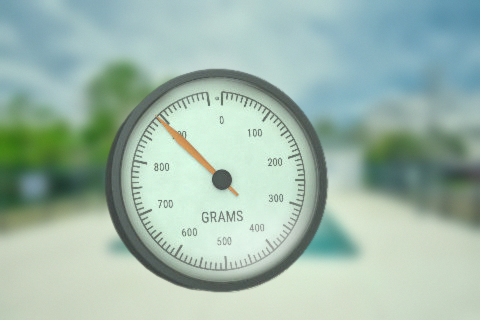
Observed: 890 g
